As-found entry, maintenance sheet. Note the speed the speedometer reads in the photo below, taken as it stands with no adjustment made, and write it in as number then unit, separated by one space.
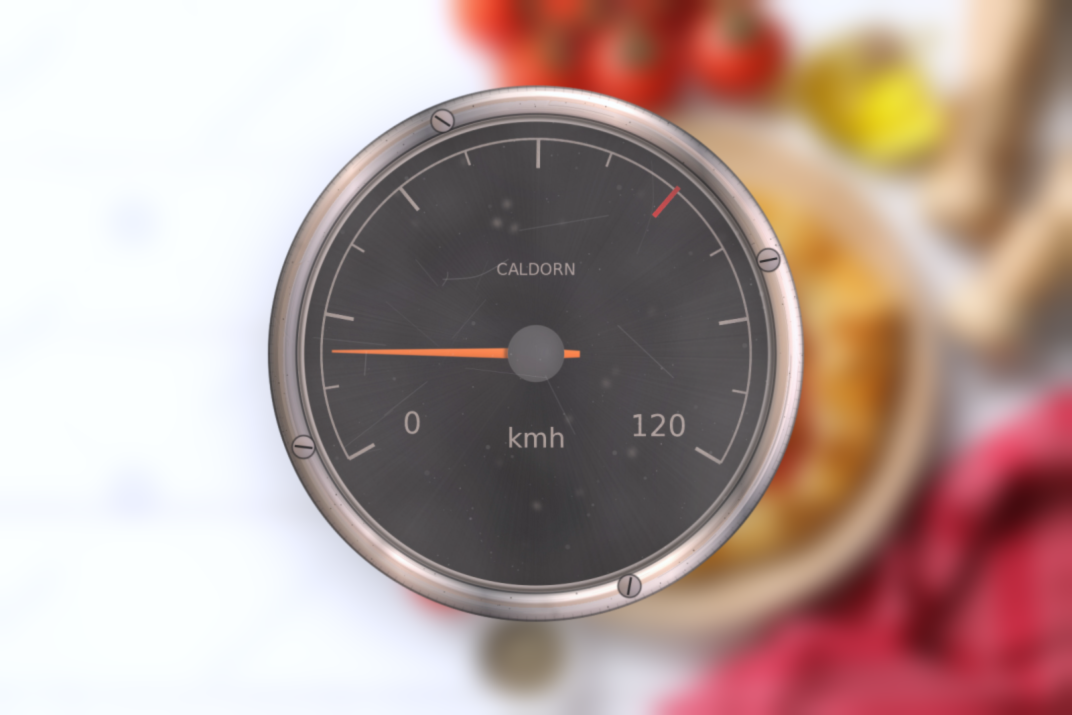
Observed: 15 km/h
